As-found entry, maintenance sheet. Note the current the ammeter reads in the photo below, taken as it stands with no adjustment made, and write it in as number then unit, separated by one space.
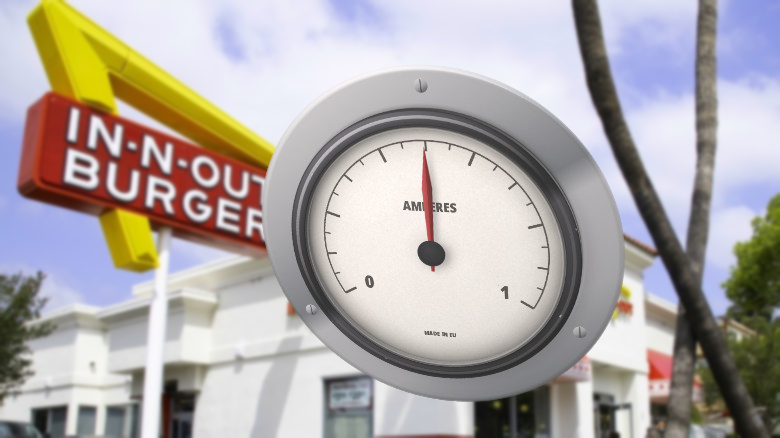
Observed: 0.5 A
